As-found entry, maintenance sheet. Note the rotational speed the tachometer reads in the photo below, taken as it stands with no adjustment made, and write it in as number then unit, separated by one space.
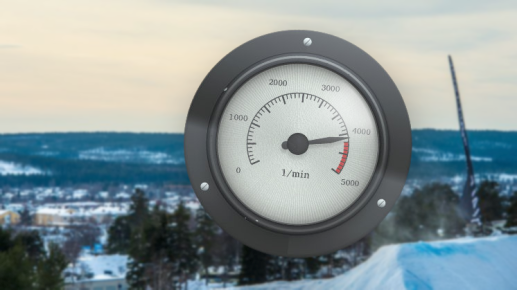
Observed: 4100 rpm
